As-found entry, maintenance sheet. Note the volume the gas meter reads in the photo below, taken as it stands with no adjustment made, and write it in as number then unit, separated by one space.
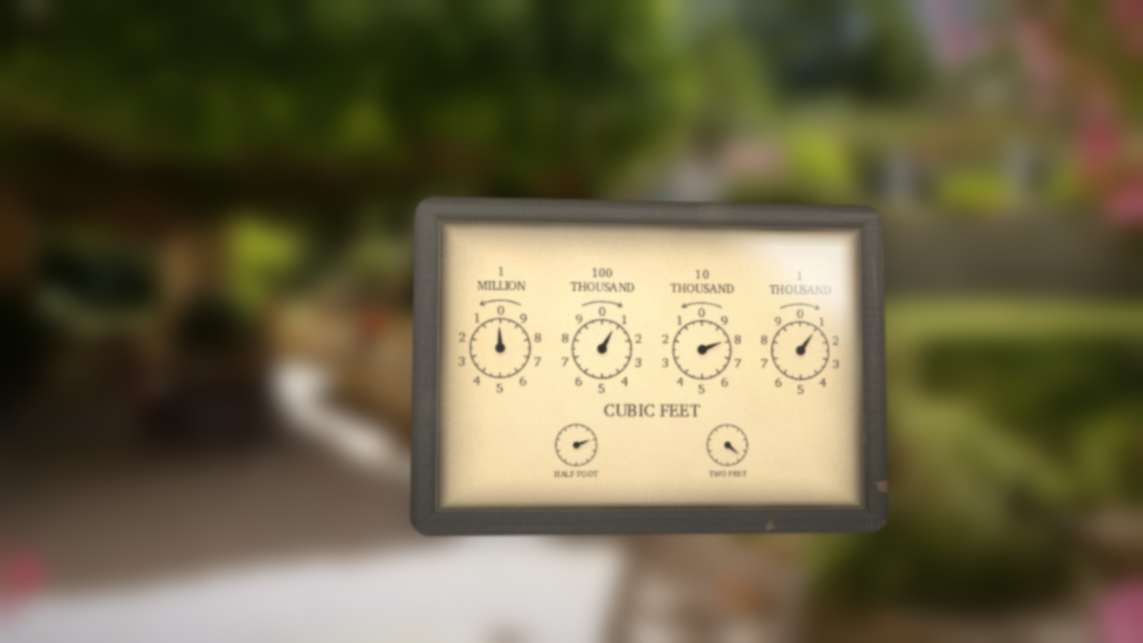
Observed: 8100 ft³
